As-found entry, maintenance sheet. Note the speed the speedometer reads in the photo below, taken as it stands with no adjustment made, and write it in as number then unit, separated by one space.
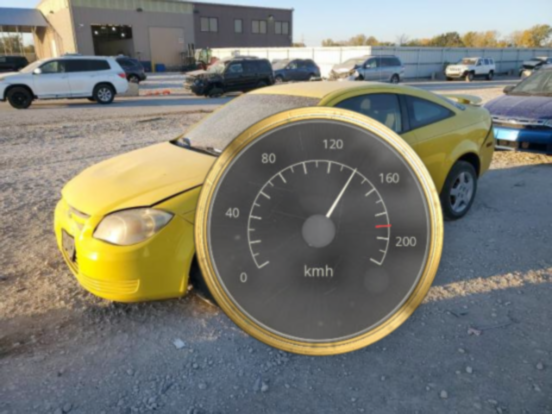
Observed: 140 km/h
